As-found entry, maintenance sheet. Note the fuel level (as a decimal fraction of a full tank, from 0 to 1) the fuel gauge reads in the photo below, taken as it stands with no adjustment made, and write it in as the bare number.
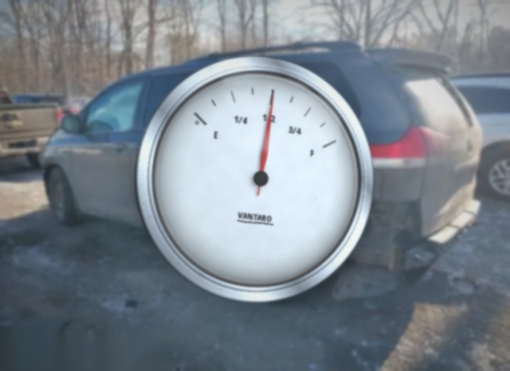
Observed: 0.5
